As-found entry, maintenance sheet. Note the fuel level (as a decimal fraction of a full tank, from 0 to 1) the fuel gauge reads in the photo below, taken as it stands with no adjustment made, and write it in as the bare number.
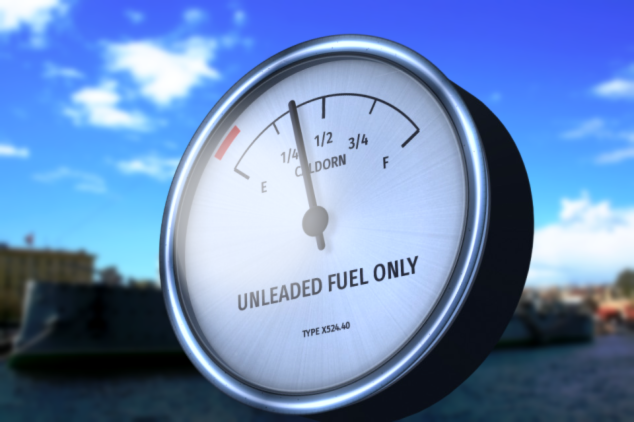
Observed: 0.375
